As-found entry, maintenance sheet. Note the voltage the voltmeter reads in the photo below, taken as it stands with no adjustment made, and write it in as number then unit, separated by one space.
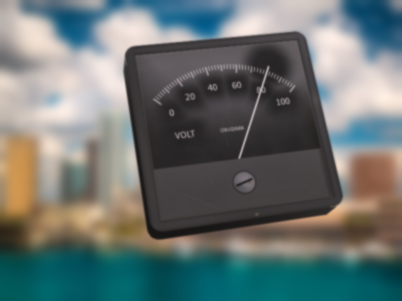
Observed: 80 V
